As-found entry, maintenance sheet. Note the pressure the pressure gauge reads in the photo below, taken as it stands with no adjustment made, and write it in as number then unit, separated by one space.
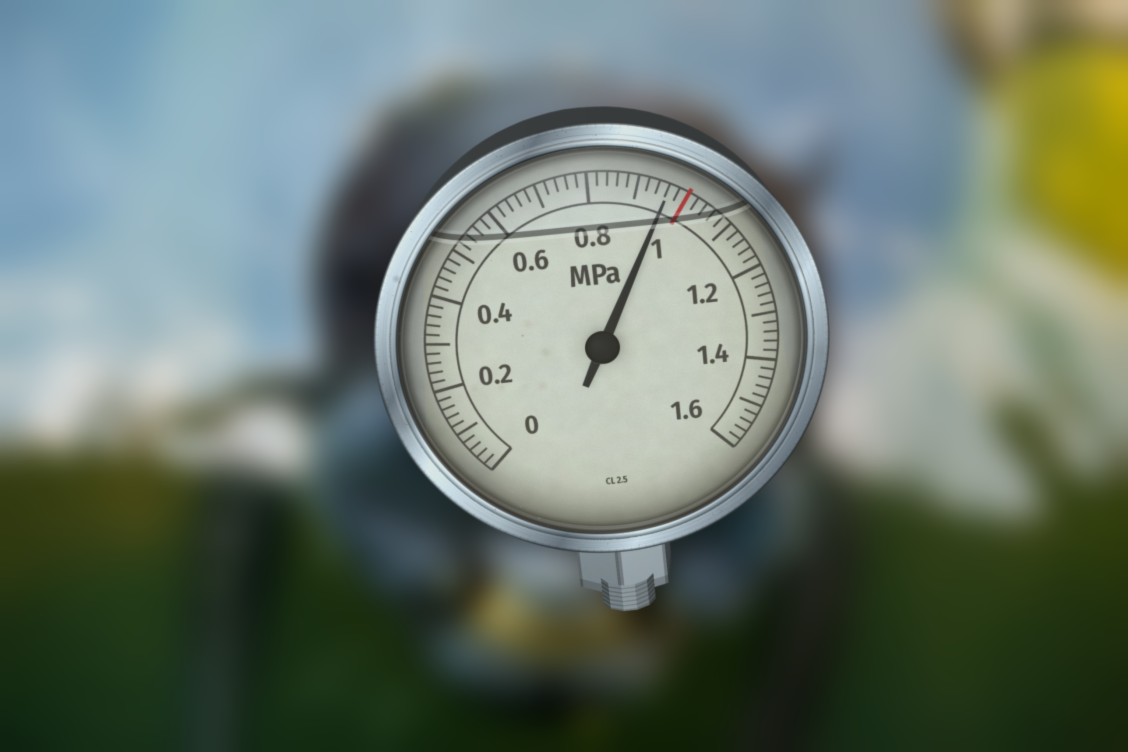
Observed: 0.96 MPa
